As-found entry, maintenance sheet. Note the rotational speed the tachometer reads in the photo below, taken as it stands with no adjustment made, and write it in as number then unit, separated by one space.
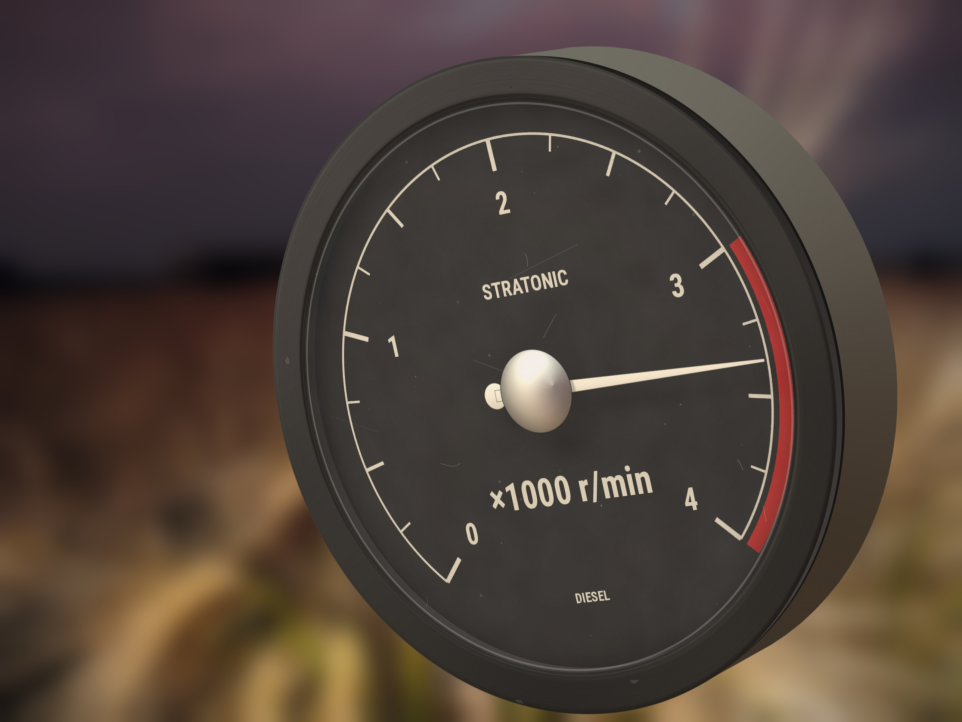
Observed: 3375 rpm
